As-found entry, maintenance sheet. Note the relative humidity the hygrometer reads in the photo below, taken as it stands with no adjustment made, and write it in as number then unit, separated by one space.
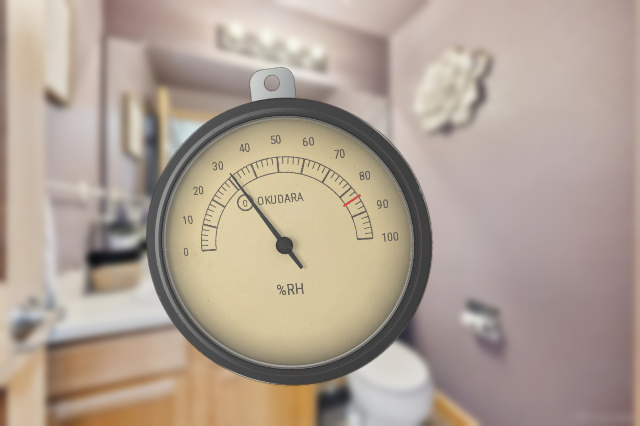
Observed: 32 %
